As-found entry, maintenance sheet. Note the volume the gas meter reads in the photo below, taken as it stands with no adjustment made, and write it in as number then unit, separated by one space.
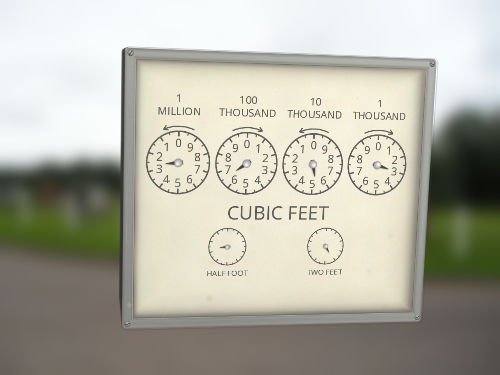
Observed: 265300 ft³
